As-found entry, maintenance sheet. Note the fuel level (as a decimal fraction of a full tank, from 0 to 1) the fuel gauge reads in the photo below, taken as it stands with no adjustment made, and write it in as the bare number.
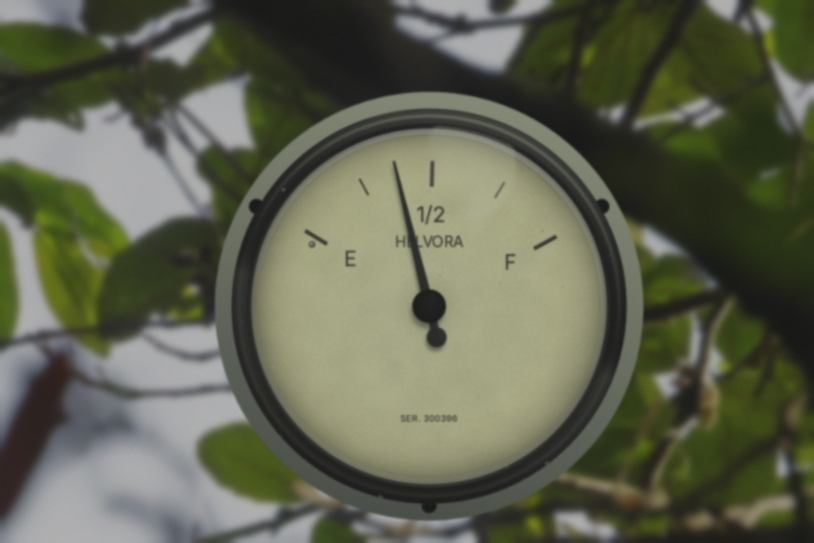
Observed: 0.375
